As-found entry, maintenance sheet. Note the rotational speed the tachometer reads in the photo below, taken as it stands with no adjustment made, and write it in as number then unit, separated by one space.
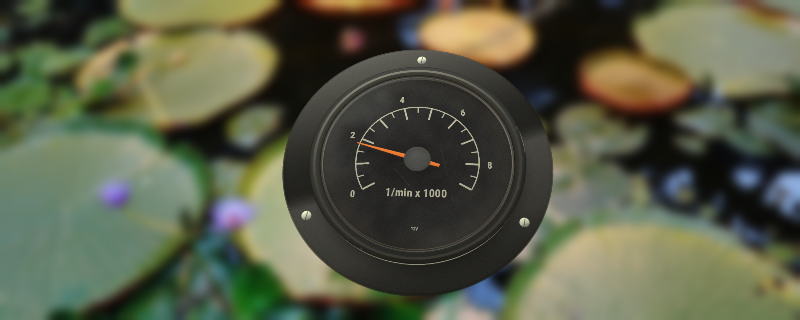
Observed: 1750 rpm
